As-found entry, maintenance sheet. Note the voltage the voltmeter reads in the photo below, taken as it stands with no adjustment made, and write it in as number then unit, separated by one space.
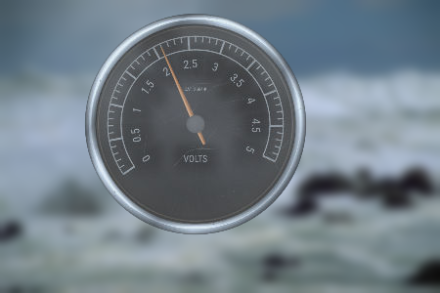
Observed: 2.1 V
